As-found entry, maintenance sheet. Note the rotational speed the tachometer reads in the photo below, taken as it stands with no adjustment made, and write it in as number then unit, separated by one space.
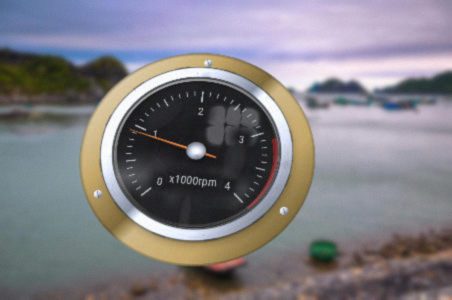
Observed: 900 rpm
